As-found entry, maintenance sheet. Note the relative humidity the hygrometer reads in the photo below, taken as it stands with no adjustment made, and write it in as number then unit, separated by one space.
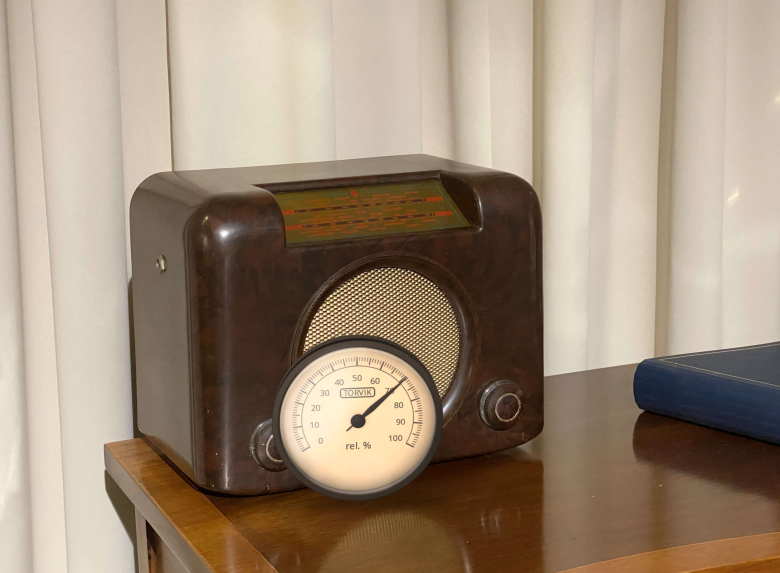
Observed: 70 %
